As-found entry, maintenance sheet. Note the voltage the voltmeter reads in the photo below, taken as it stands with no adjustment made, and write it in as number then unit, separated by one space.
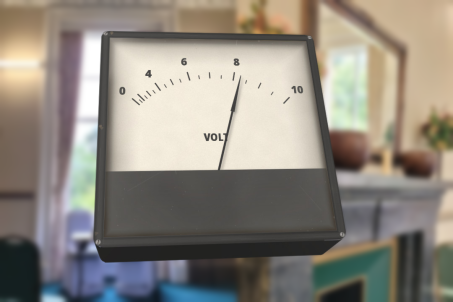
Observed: 8.25 V
